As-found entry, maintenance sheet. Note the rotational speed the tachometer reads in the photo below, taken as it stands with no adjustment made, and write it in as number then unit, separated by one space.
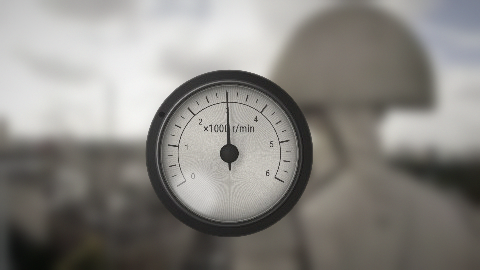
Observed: 3000 rpm
